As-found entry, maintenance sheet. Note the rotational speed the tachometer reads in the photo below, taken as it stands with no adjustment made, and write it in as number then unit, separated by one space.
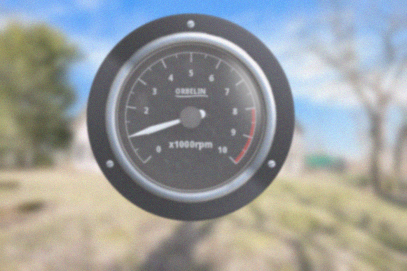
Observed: 1000 rpm
